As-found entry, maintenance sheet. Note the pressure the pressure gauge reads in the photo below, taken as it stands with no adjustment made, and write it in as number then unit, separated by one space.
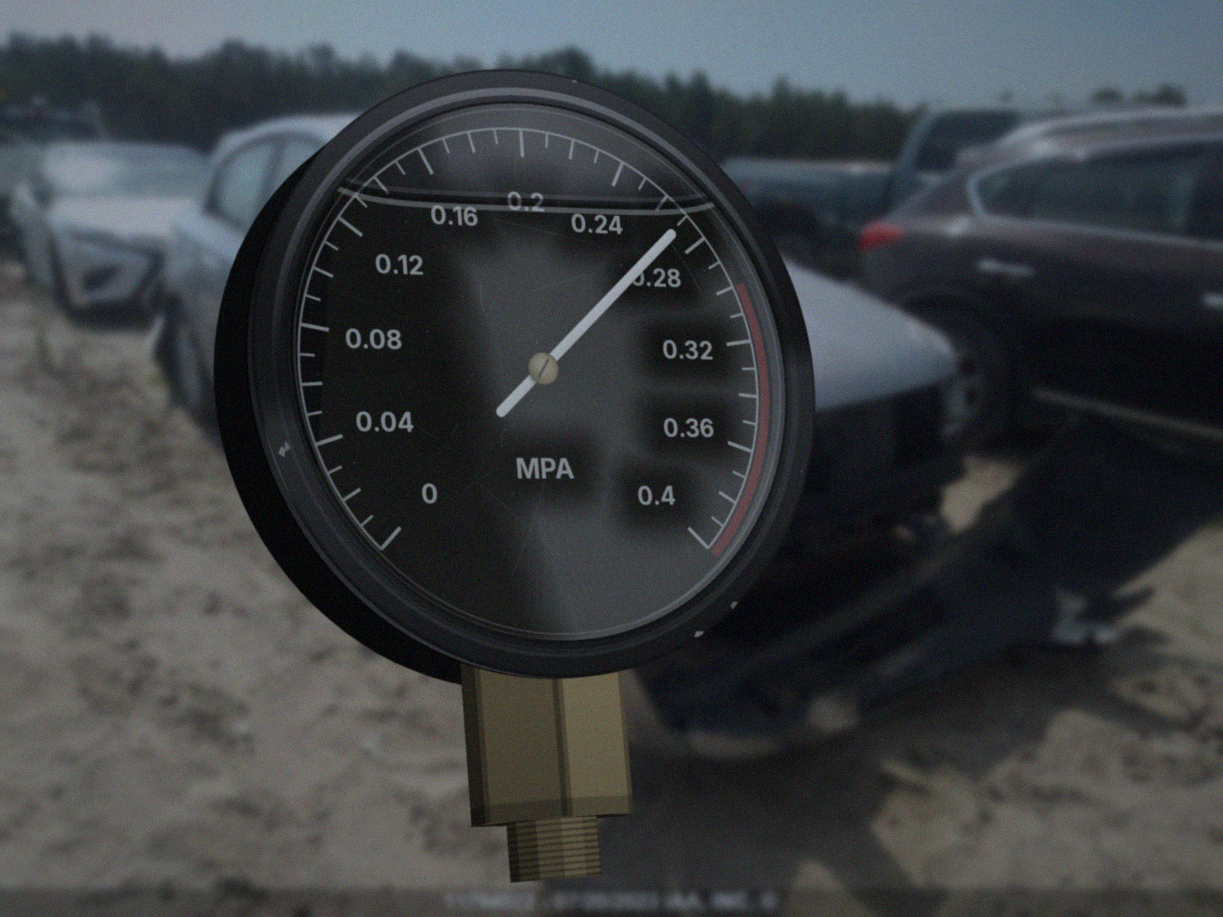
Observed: 0.27 MPa
